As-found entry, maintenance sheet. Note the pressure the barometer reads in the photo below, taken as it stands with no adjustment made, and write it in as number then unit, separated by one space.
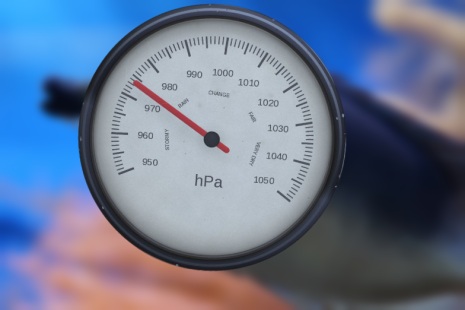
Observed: 974 hPa
